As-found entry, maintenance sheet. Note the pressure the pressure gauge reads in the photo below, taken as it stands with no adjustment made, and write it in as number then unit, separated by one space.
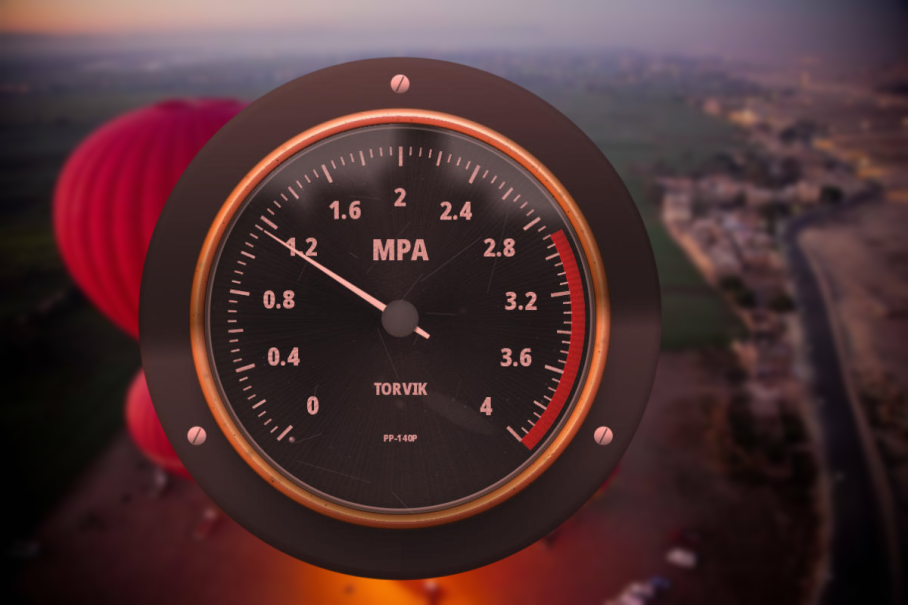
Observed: 1.15 MPa
